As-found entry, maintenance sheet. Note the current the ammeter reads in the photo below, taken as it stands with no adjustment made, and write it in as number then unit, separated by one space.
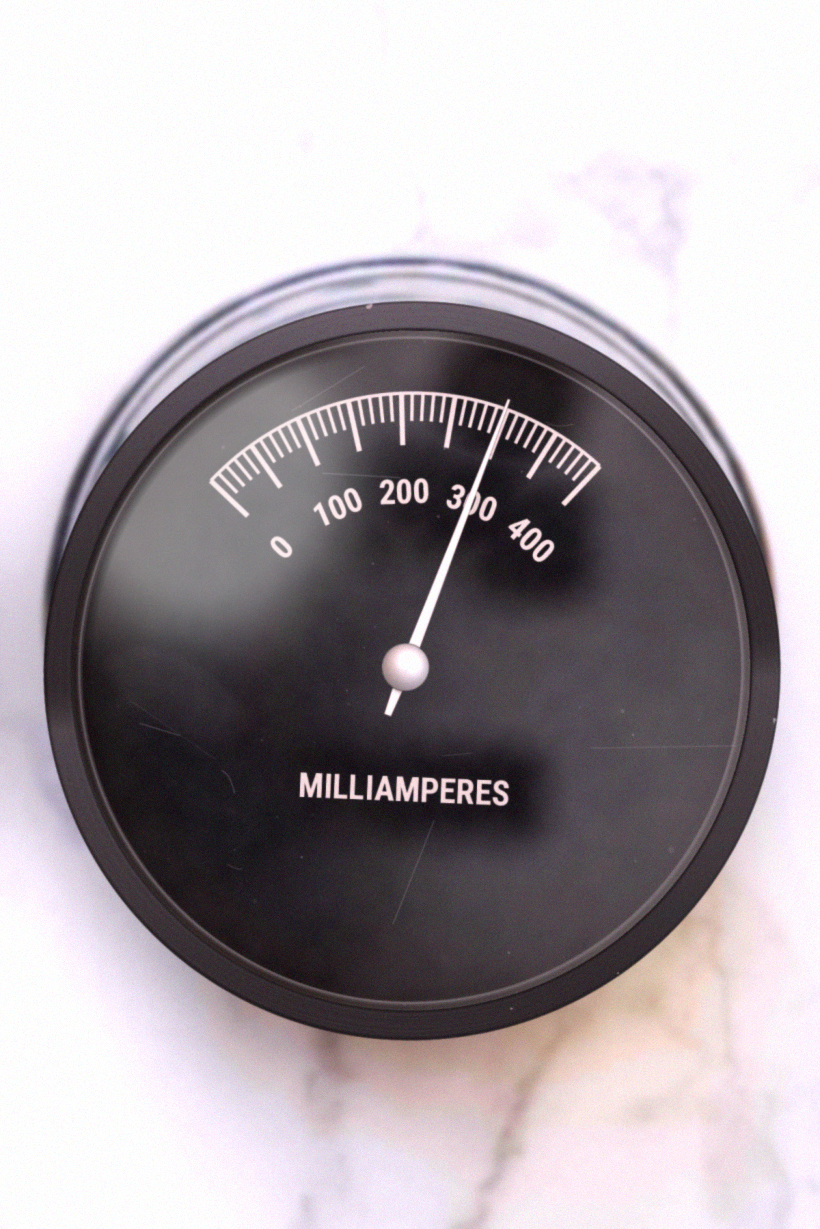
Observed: 300 mA
